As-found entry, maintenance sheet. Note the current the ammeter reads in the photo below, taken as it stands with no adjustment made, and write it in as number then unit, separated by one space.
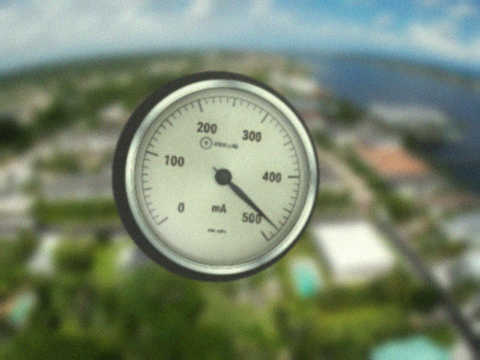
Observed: 480 mA
